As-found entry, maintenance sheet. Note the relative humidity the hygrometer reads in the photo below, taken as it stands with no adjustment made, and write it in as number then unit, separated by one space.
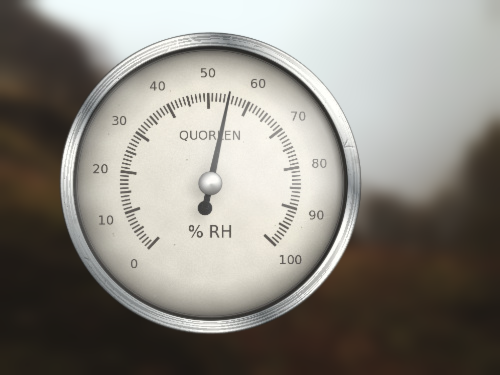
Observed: 55 %
